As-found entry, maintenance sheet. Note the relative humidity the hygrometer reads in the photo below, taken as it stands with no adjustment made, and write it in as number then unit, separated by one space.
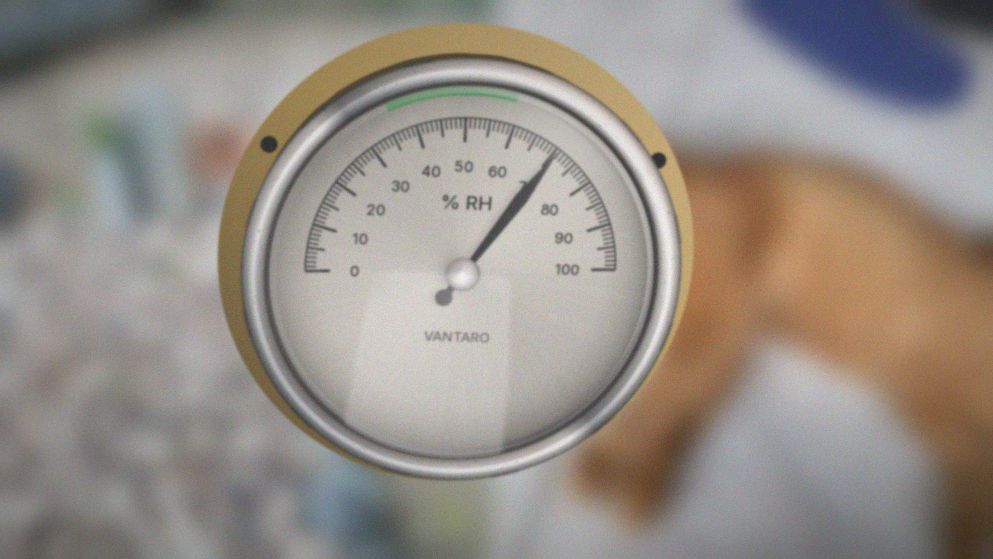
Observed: 70 %
